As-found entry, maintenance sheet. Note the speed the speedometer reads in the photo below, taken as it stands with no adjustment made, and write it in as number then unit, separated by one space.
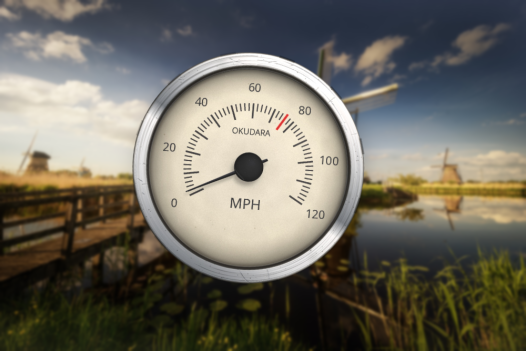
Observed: 2 mph
